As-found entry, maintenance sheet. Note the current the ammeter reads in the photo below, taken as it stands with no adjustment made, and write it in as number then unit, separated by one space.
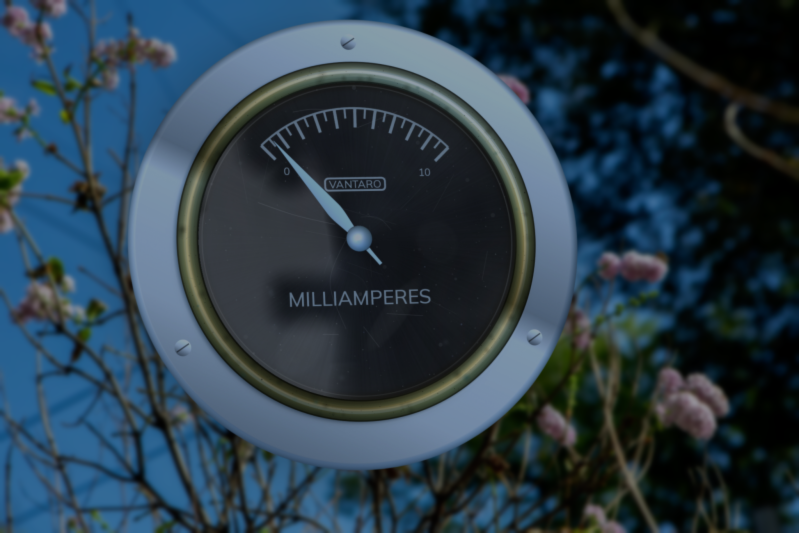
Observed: 0.5 mA
